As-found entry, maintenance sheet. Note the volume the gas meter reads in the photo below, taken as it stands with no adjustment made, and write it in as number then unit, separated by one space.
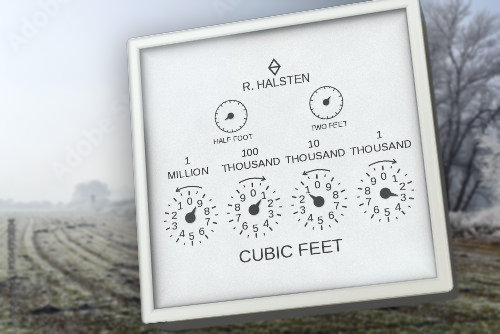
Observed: 911300 ft³
